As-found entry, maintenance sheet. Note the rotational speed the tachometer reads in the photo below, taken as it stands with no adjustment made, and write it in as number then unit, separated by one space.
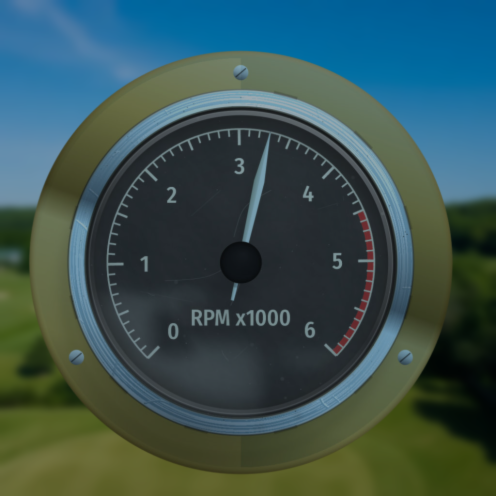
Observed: 3300 rpm
